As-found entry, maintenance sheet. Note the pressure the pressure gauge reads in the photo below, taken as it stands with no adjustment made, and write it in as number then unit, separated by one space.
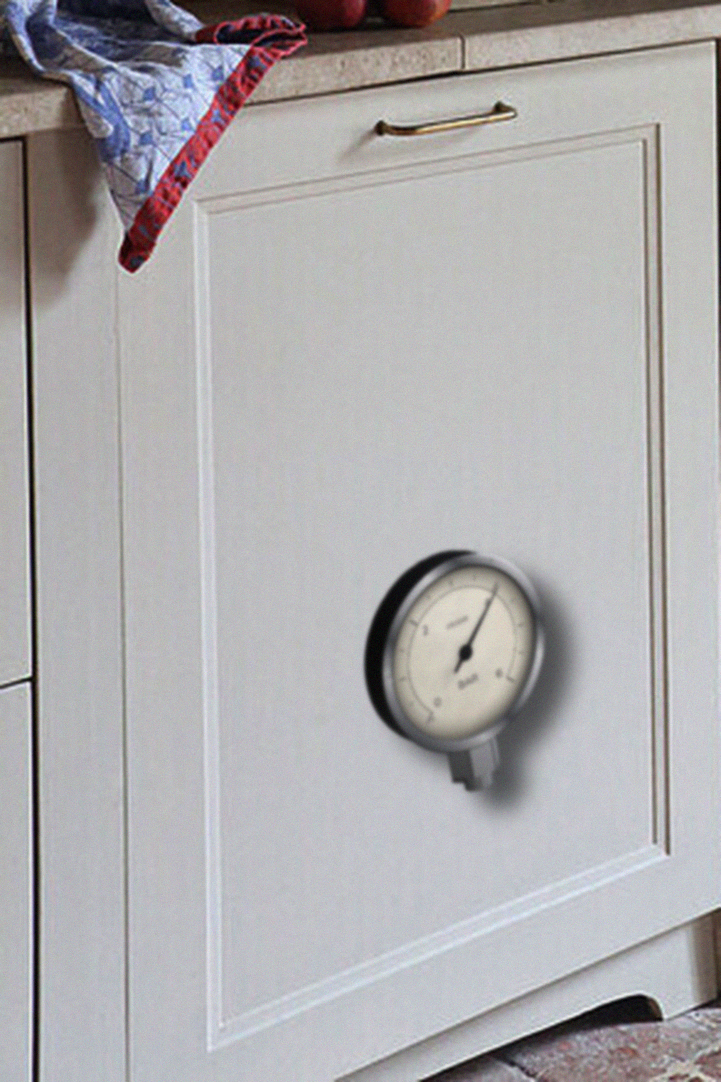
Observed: 4 bar
